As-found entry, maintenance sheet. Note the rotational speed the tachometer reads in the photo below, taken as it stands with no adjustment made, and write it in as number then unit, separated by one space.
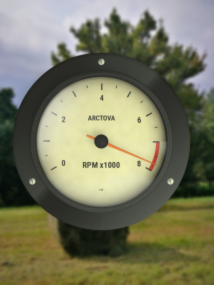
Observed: 7750 rpm
